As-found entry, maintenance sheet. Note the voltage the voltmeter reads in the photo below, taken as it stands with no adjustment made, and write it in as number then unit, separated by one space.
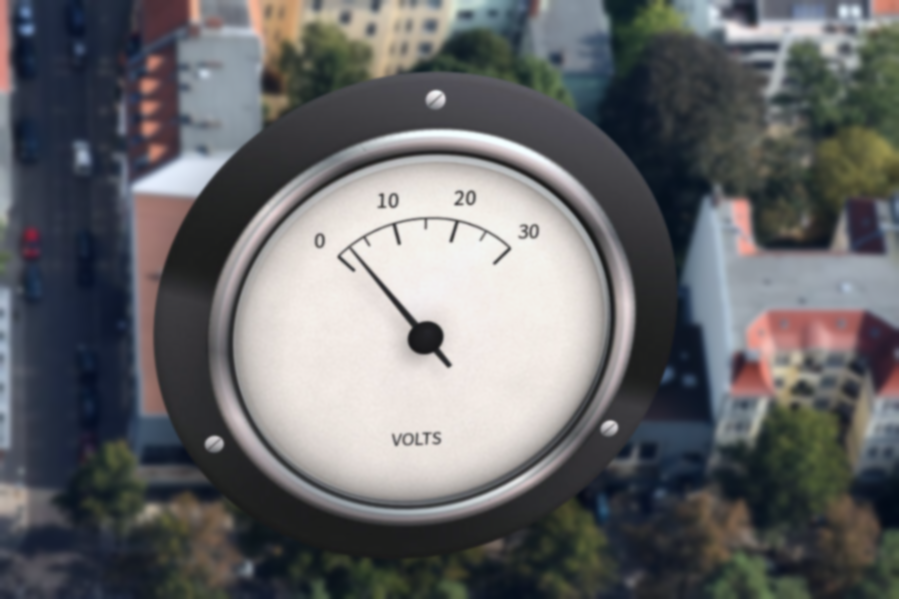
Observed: 2.5 V
